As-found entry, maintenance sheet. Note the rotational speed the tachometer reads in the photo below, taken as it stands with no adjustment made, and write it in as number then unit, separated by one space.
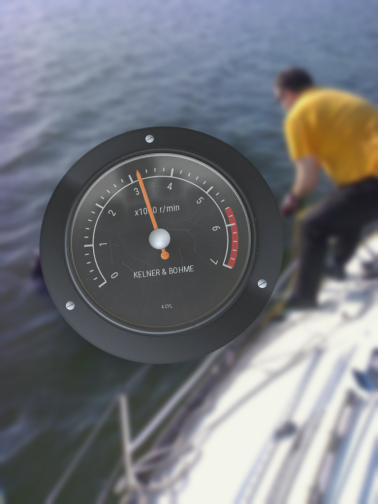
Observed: 3200 rpm
